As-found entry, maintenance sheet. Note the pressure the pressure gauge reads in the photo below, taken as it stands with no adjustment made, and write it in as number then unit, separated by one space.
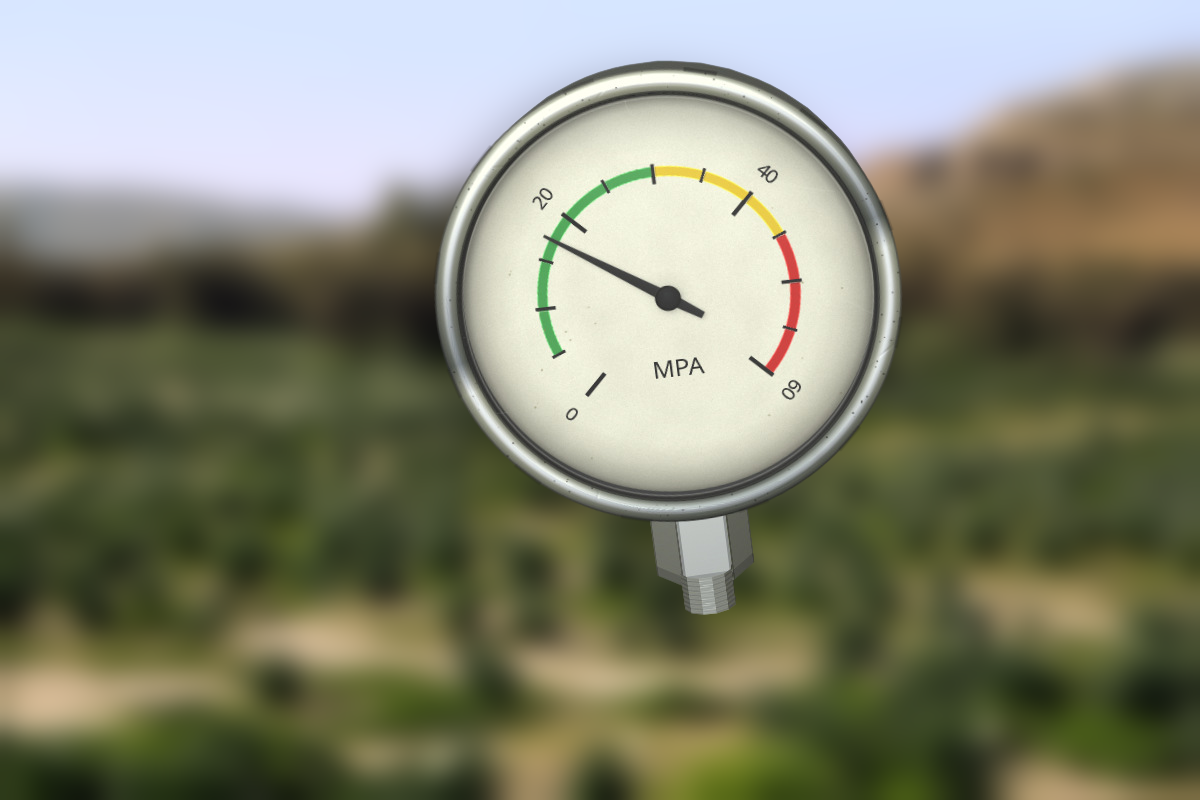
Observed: 17.5 MPa
